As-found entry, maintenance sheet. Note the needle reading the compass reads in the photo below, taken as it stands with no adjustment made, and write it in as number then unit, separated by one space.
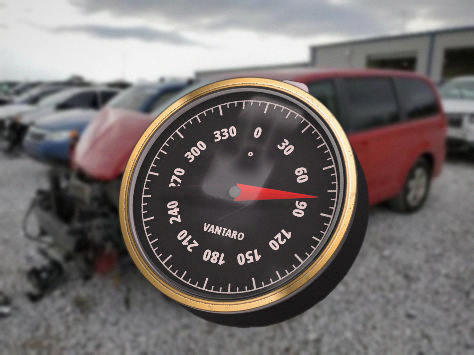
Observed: 80 °
